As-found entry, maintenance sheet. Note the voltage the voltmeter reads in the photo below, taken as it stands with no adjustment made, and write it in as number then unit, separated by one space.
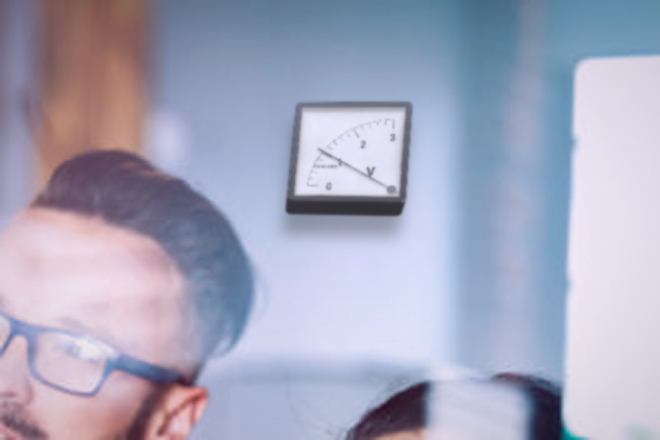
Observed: 1 V
